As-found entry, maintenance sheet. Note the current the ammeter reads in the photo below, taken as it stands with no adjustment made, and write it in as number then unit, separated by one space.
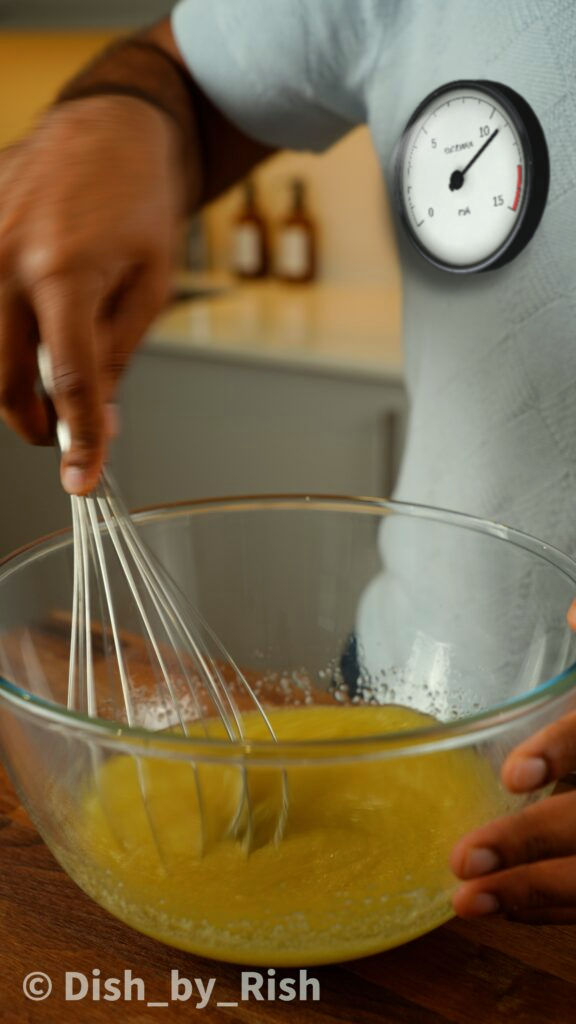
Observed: 11 mA
